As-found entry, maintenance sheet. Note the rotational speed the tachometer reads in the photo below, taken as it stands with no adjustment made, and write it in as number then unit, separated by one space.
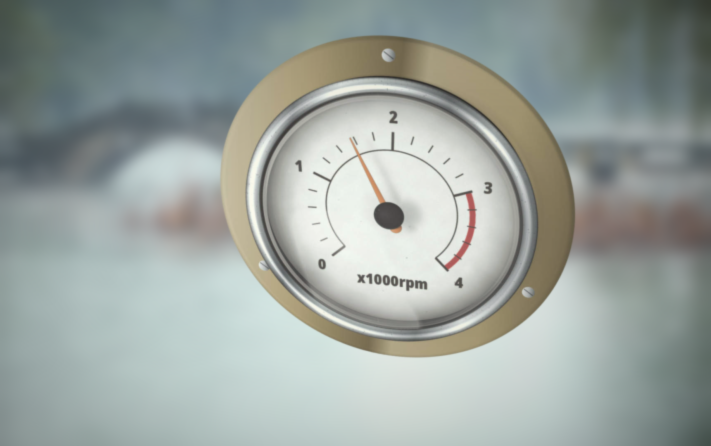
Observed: 1600 rpm
